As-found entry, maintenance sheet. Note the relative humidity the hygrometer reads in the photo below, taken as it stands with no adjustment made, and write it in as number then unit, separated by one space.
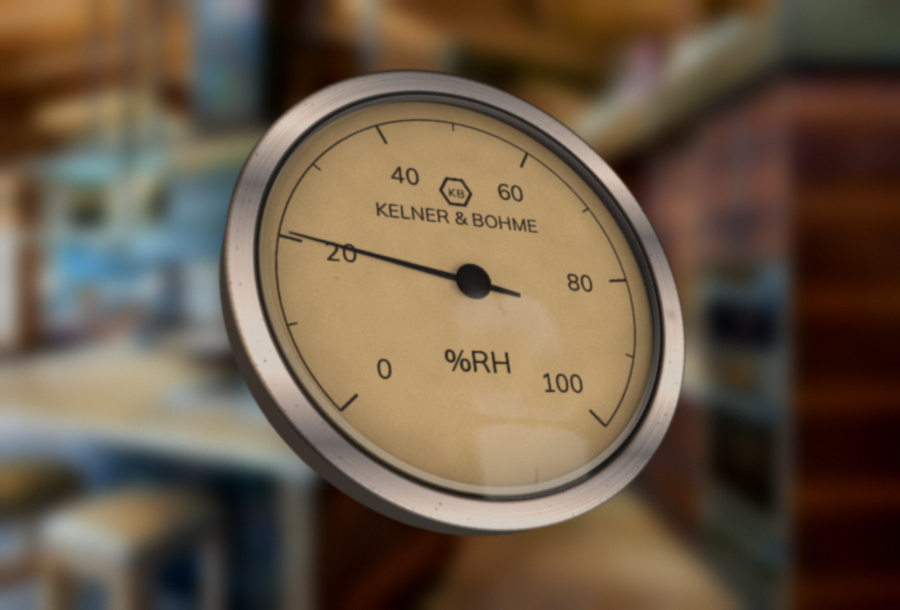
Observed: 20 %
